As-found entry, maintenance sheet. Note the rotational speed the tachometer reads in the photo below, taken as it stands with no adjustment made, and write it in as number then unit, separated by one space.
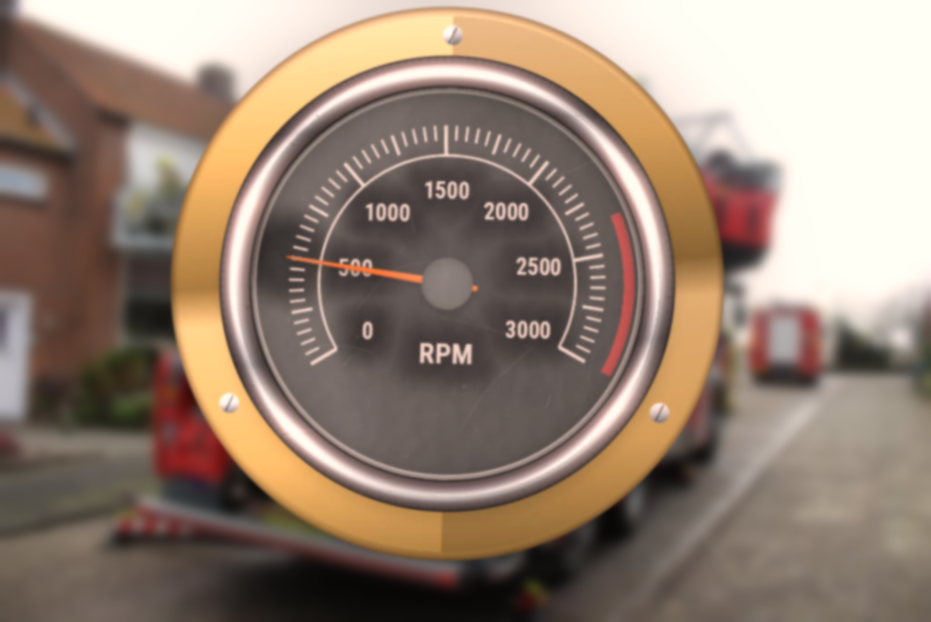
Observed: 500 rpm
